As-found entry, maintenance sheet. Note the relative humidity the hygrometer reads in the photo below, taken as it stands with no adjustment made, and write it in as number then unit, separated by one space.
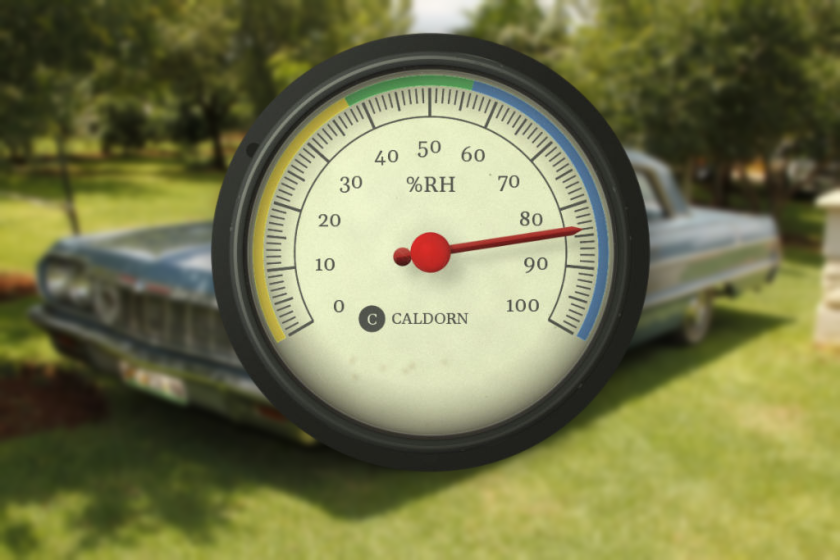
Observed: 84 %
